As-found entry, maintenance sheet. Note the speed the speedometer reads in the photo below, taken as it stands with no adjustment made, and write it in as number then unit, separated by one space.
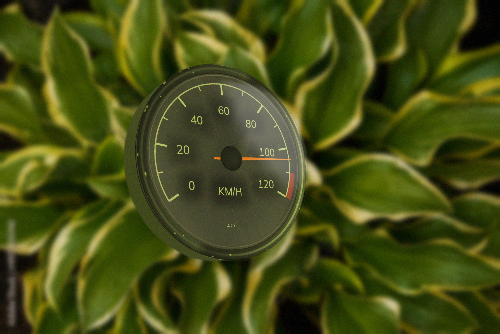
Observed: 105 km/h
